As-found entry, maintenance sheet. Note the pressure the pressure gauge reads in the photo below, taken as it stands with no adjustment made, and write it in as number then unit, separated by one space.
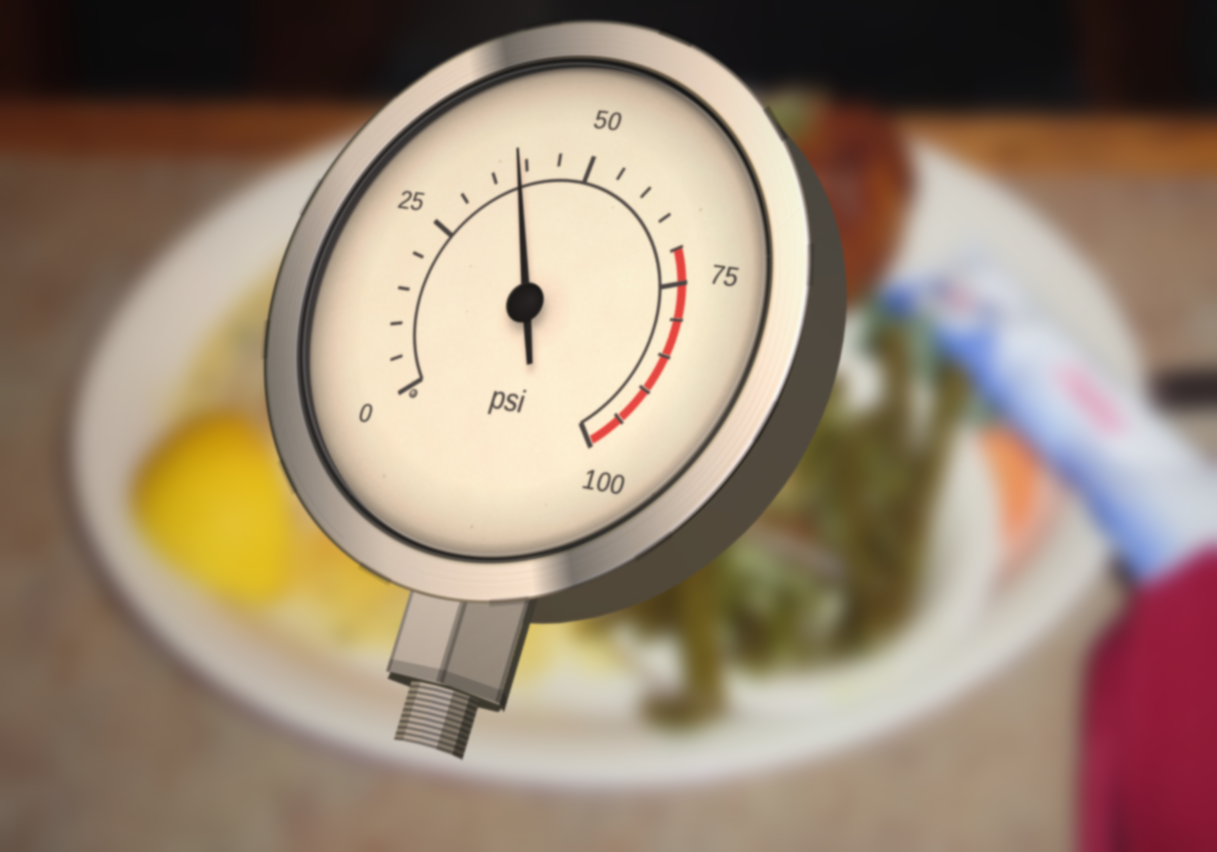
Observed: 40 psi
